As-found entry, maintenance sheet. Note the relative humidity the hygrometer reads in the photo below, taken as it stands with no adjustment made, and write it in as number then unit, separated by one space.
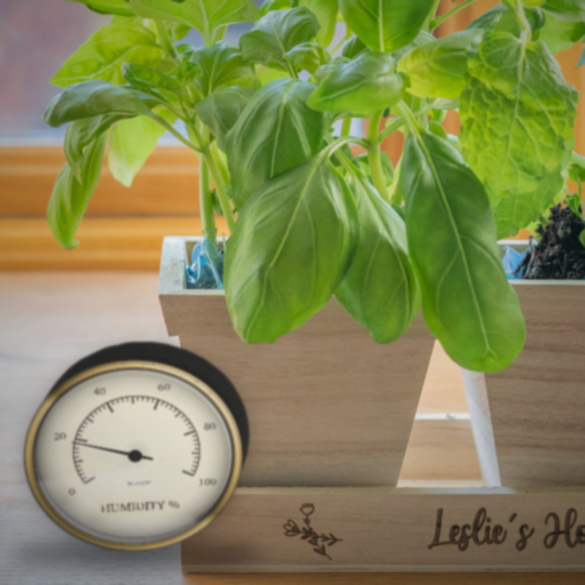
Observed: 20 %
